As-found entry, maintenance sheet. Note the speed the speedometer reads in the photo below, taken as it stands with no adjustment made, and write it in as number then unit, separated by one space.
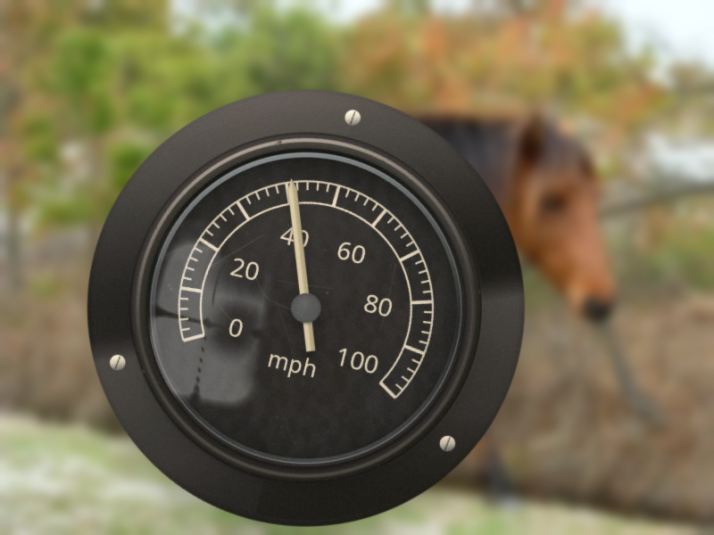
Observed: 41 mph
